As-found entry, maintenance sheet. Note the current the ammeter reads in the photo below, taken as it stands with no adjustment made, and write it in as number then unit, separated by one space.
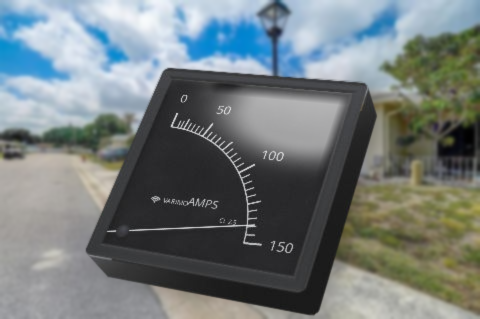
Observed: 140 A
